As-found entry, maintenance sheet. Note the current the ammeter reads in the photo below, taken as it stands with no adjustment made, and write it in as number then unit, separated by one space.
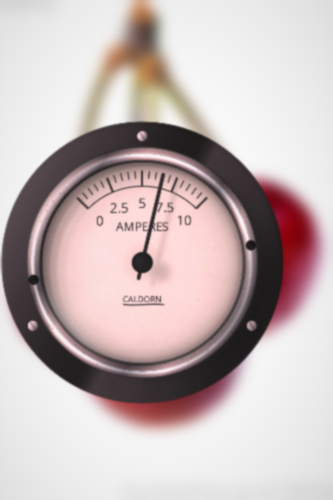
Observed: 6.5 A
